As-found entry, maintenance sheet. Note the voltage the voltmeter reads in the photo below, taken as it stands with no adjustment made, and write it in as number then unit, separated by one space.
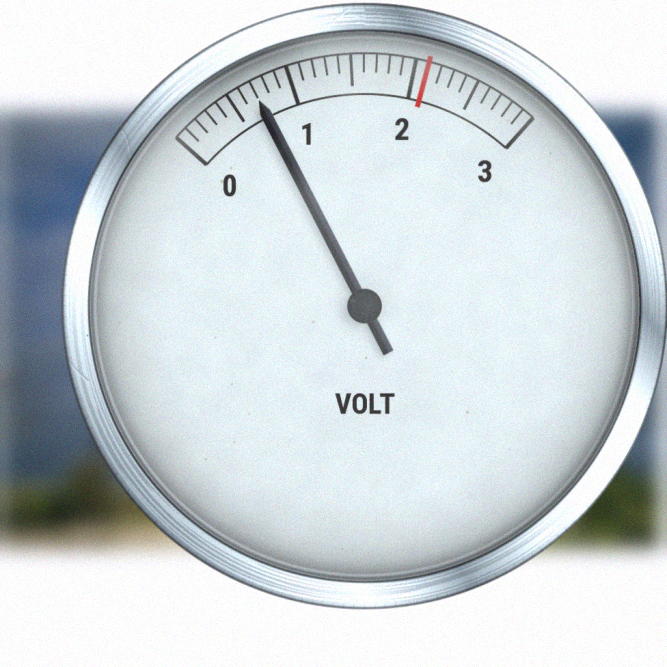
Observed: 0.7 V
